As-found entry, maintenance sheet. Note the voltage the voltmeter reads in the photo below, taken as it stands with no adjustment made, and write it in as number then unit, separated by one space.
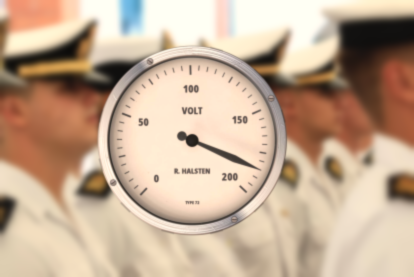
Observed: 185 V
